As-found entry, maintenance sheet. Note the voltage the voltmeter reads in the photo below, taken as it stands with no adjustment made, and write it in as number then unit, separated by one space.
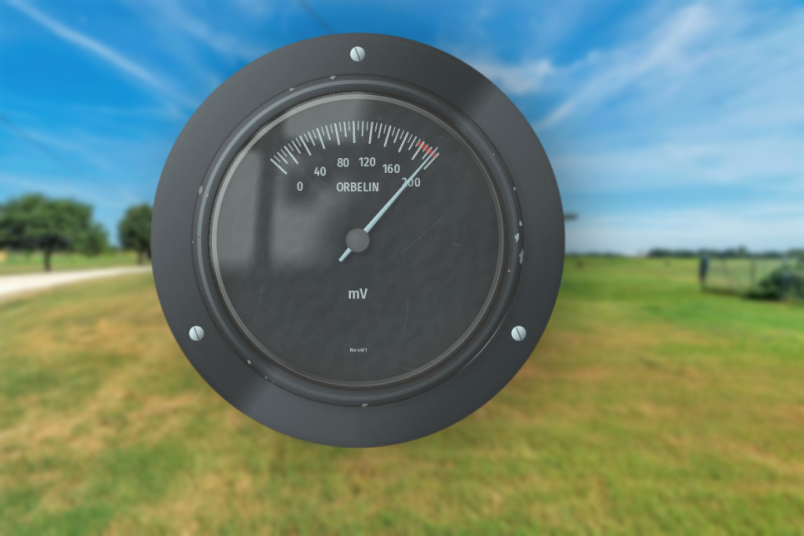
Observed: 195 mV
